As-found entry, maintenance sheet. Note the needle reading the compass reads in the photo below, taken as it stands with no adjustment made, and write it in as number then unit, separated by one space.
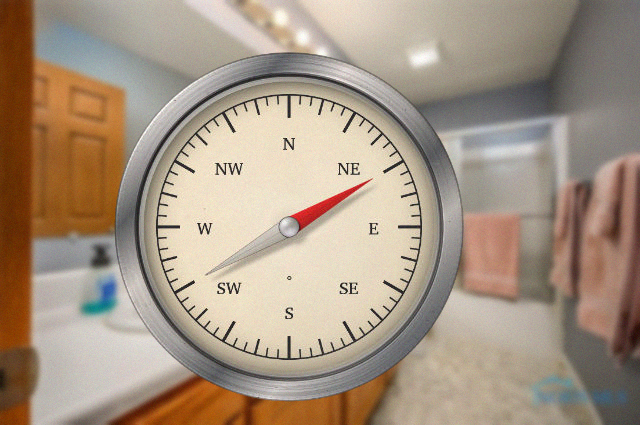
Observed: 60 °
